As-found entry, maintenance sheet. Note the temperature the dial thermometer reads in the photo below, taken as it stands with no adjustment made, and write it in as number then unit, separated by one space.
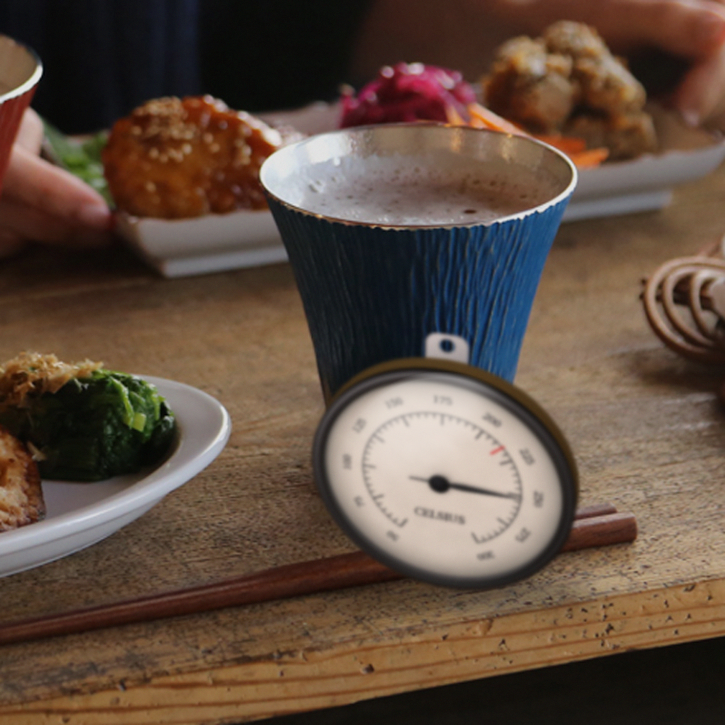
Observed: 250 °C
